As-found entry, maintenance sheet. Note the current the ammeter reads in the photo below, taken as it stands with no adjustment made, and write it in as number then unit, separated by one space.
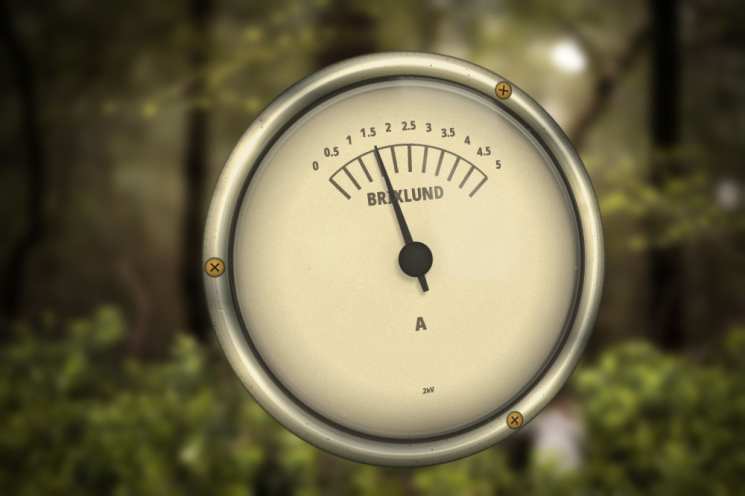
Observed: 1.5 A
